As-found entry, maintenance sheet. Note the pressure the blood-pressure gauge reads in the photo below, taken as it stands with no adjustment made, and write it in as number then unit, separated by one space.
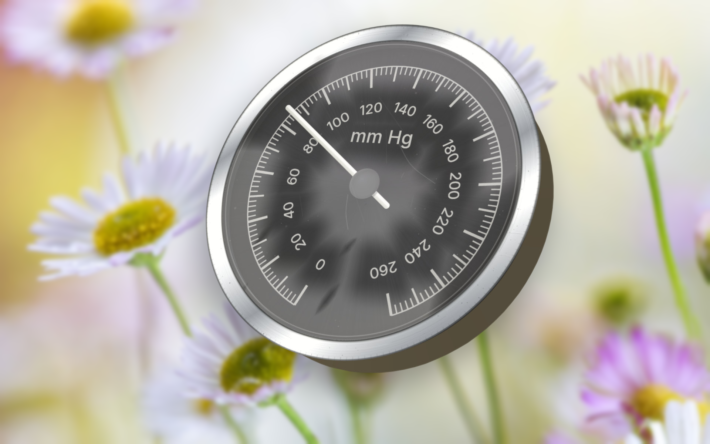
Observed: 86 mmHg
